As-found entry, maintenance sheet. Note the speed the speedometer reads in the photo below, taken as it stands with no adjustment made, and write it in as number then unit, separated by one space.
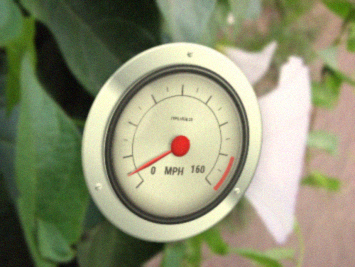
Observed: 10 mph
